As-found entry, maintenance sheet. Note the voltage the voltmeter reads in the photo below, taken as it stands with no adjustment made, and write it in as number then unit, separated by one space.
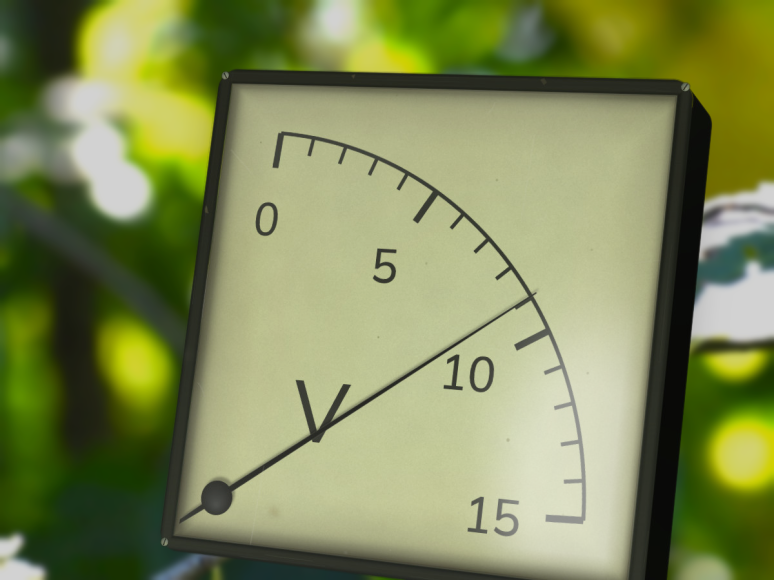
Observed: 9 V
